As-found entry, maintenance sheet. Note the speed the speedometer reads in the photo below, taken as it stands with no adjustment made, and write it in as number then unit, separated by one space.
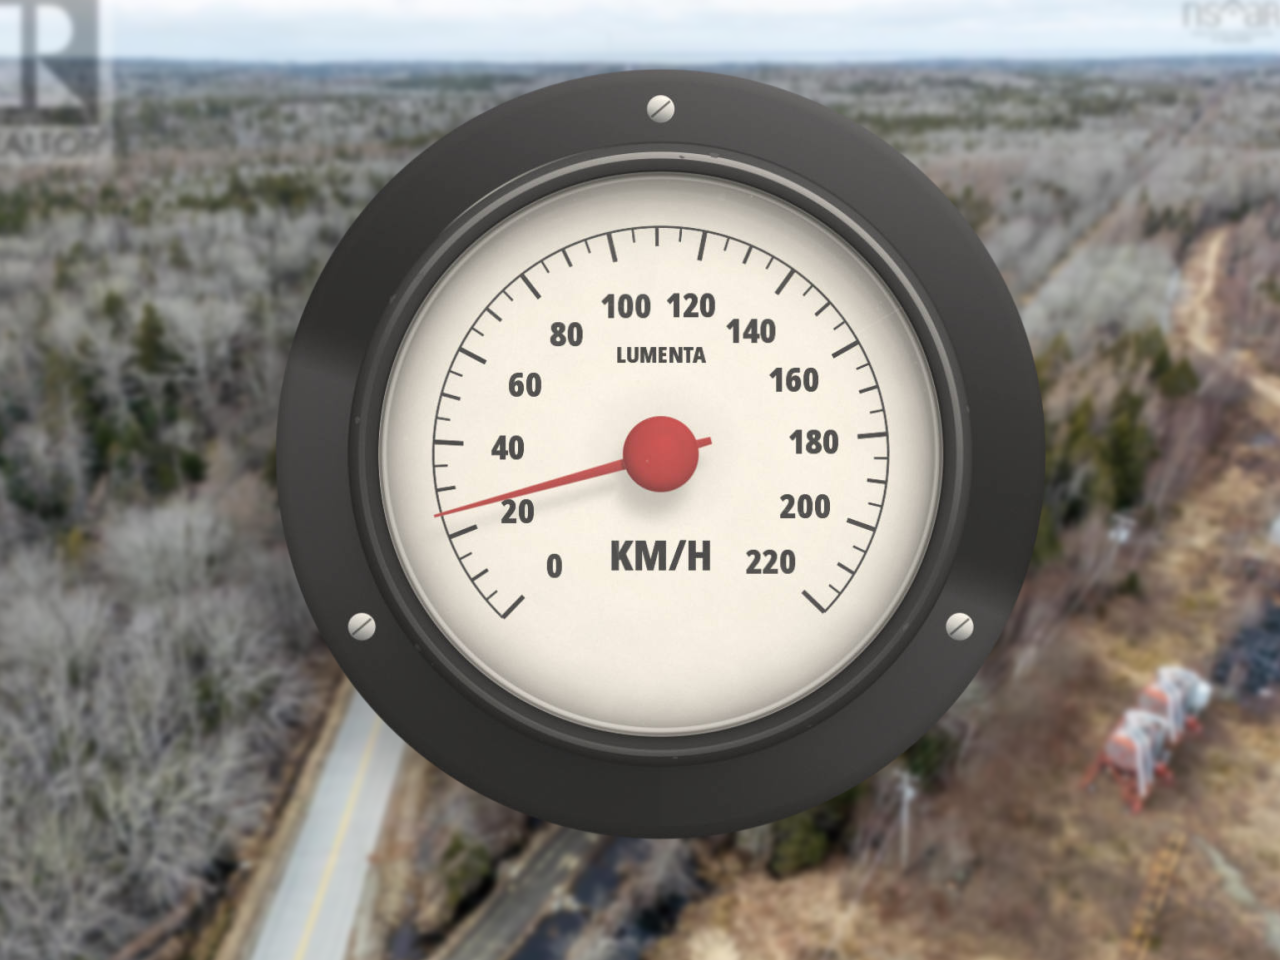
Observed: 25 km/h
